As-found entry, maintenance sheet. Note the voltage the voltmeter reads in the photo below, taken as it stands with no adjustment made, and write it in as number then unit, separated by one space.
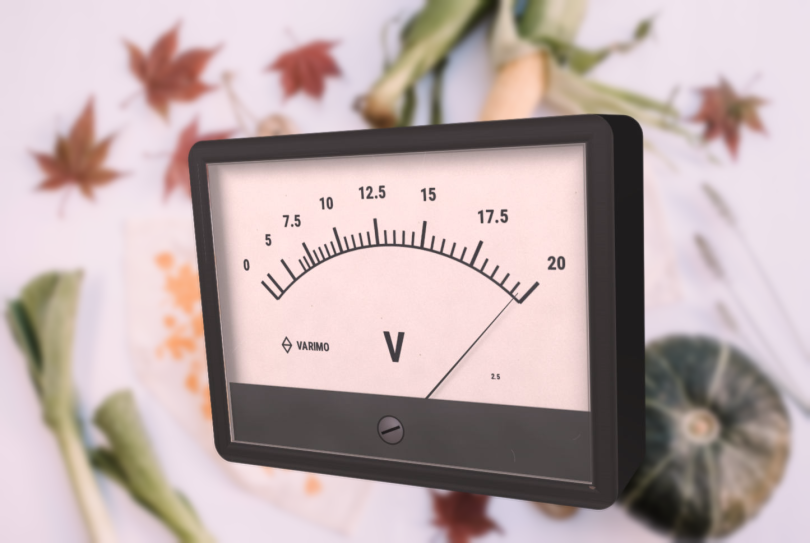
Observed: 19.75 V
